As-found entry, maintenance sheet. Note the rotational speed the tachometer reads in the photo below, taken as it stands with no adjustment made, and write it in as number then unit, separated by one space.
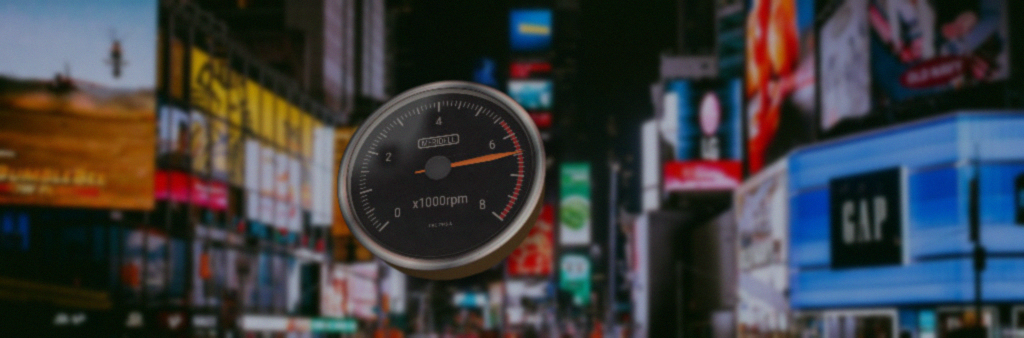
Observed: 6500 rpm
